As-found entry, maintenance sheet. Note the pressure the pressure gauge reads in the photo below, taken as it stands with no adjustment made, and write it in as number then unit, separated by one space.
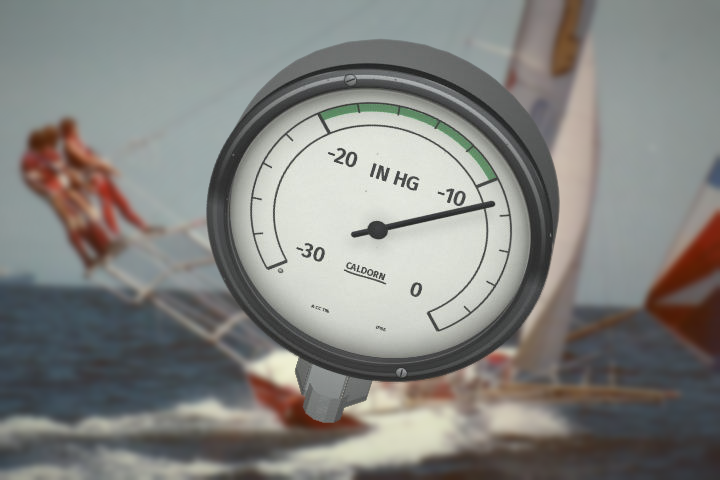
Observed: -9 inHg
